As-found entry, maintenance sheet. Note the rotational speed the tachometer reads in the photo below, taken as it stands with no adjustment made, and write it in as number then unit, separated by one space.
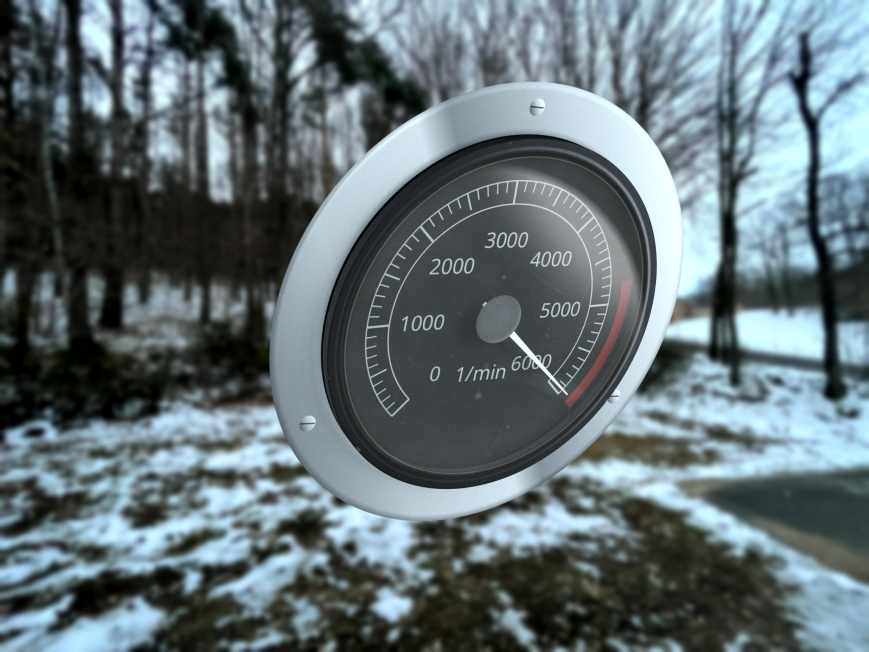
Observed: 5950 rpm
